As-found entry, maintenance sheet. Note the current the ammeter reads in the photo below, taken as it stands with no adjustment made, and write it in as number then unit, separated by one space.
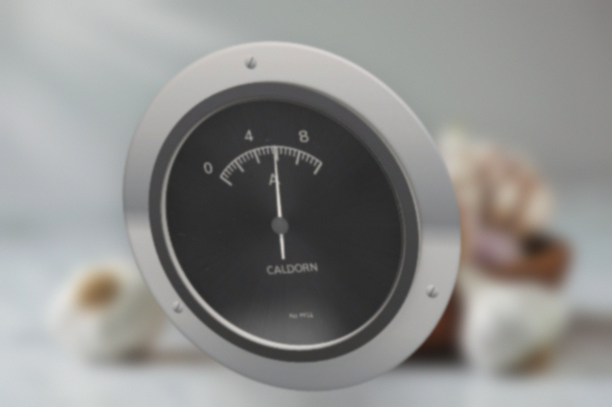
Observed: 6 A
